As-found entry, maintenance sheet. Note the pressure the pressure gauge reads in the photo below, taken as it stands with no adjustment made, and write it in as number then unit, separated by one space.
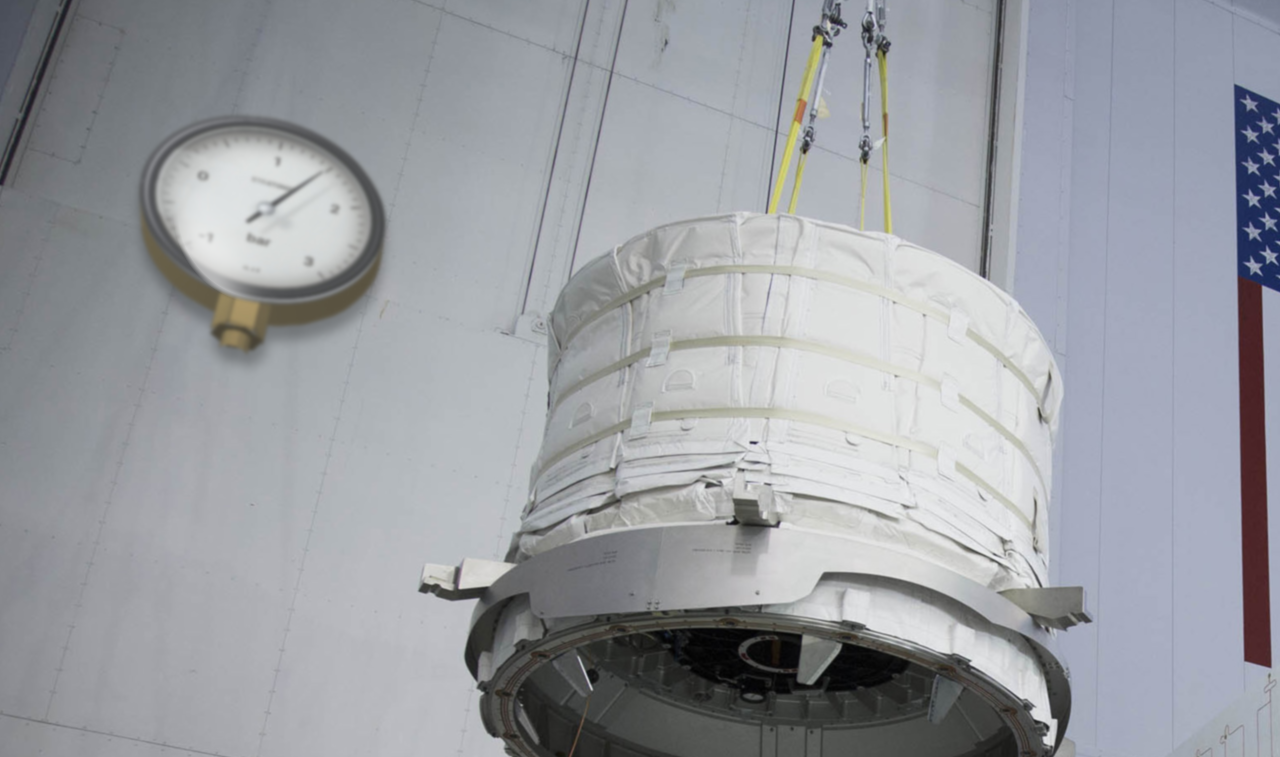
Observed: 1.5 bar
